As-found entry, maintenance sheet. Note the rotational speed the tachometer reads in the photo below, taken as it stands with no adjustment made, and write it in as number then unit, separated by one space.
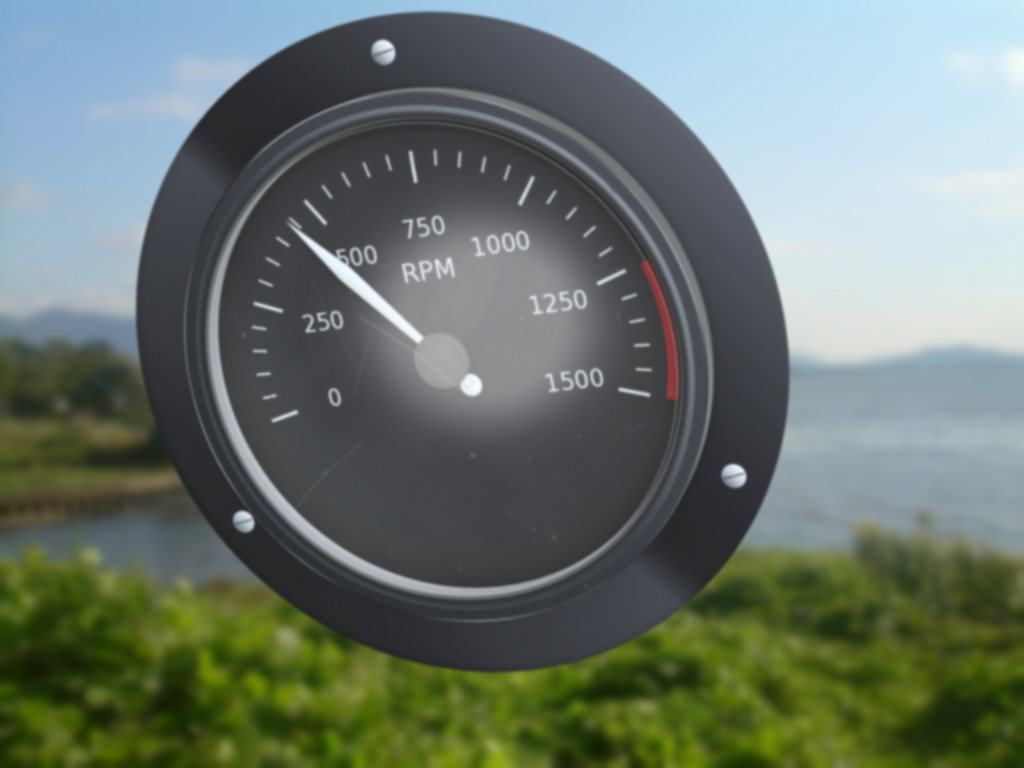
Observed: 450 rpm
